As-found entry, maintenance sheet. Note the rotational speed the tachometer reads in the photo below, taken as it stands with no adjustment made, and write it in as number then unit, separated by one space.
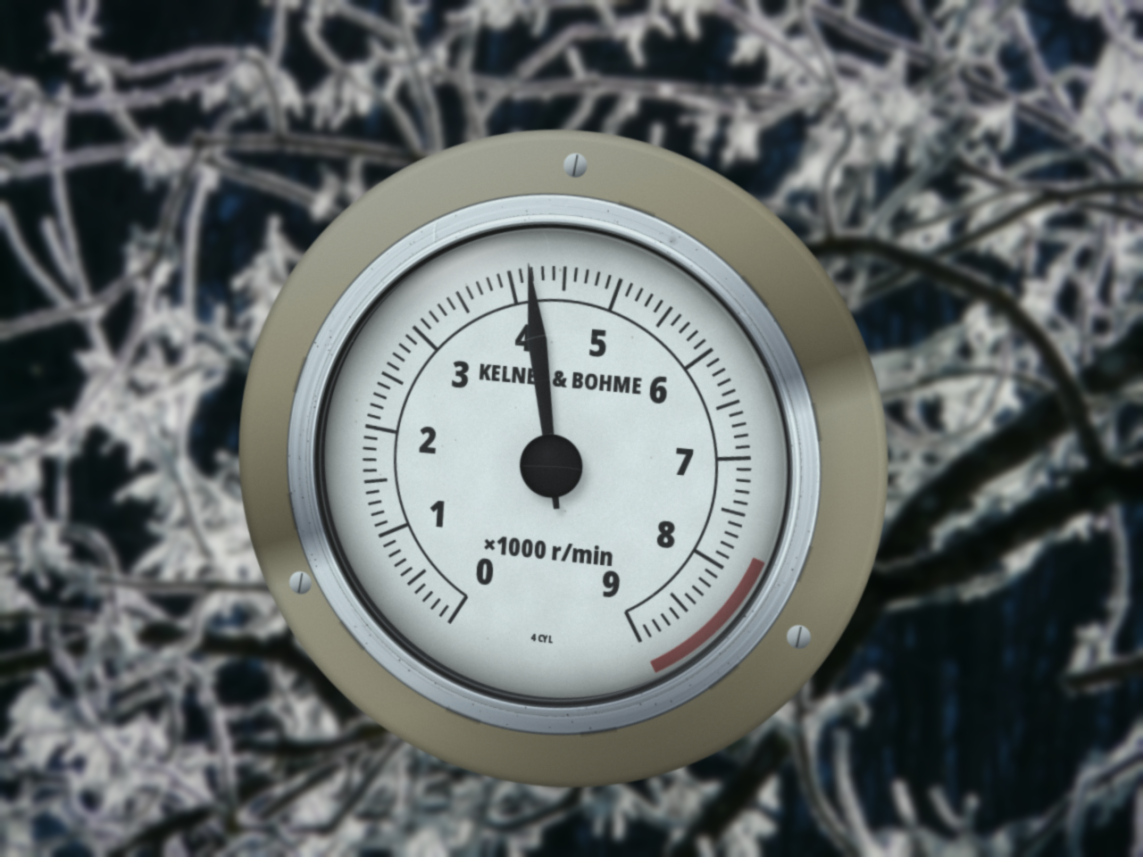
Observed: 4200 rpm
